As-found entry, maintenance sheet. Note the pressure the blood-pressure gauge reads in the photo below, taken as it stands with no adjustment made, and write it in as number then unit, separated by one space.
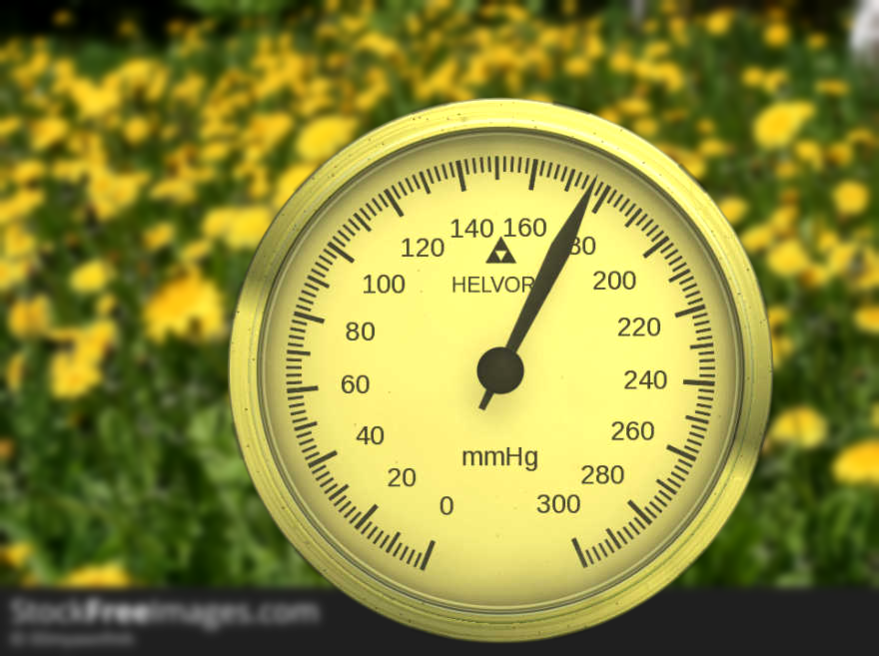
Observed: 176 mmHg
